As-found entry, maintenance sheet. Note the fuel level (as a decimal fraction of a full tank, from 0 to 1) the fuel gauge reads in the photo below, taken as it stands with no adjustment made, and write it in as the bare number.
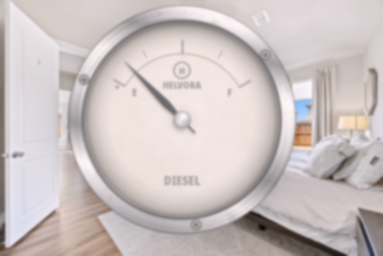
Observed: 0.125
